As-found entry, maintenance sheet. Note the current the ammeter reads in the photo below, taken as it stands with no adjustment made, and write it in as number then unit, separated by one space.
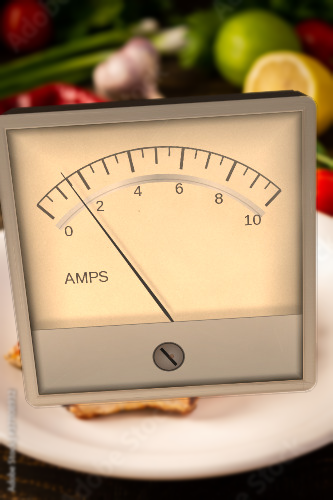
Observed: 1.5 A
